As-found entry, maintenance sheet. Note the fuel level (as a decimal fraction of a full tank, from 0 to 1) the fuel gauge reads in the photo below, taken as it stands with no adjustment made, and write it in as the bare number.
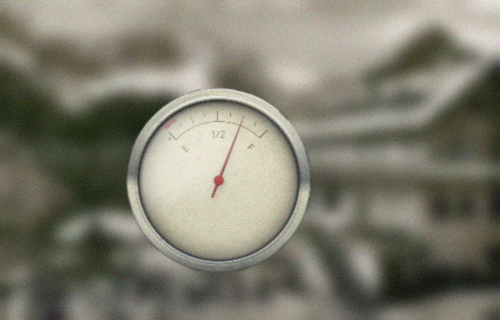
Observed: 0.75
